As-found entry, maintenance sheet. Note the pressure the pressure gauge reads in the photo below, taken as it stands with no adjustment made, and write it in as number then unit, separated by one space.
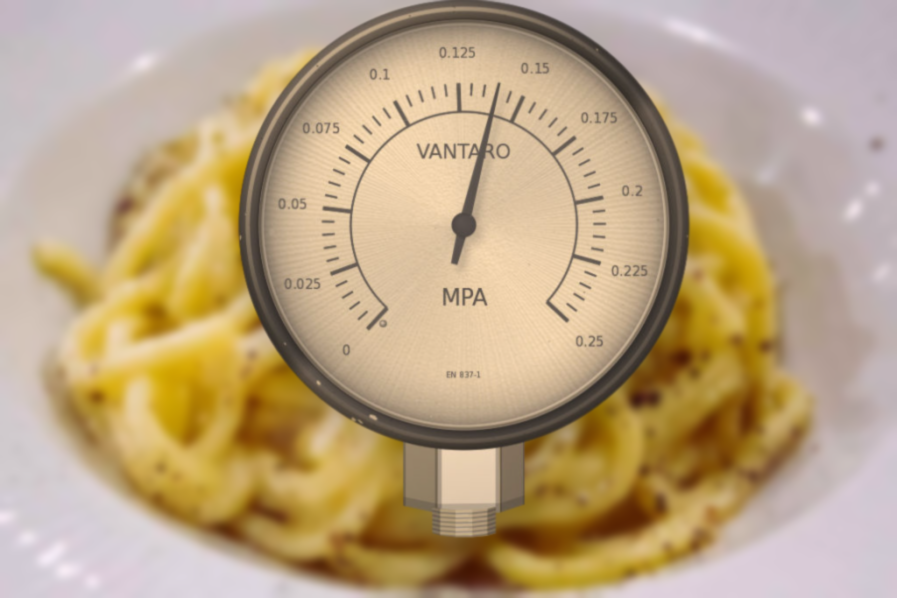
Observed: 0.14 MPa
